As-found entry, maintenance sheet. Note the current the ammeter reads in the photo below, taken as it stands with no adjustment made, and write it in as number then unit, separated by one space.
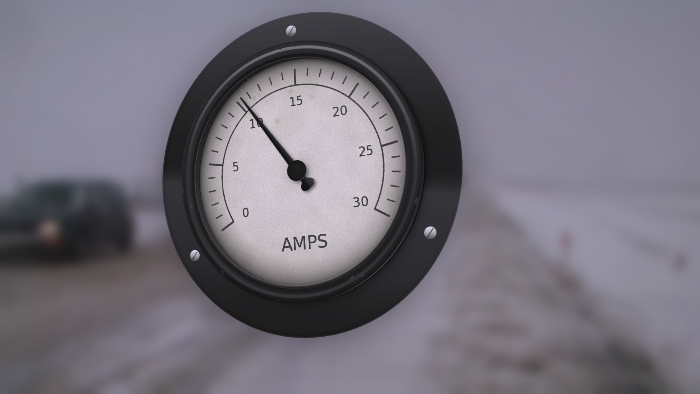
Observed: 10.5 A
